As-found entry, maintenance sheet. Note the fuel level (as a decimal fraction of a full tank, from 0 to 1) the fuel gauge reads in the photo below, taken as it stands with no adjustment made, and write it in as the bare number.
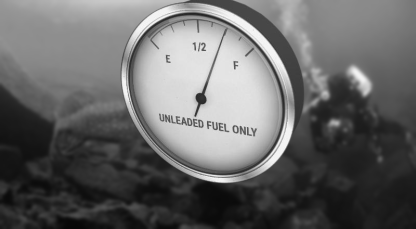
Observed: 0.75
